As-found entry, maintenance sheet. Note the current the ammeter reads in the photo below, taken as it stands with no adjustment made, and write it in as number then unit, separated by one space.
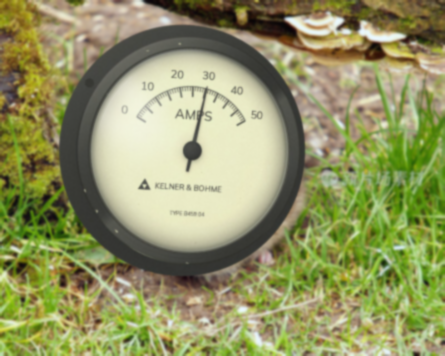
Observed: 30 A
